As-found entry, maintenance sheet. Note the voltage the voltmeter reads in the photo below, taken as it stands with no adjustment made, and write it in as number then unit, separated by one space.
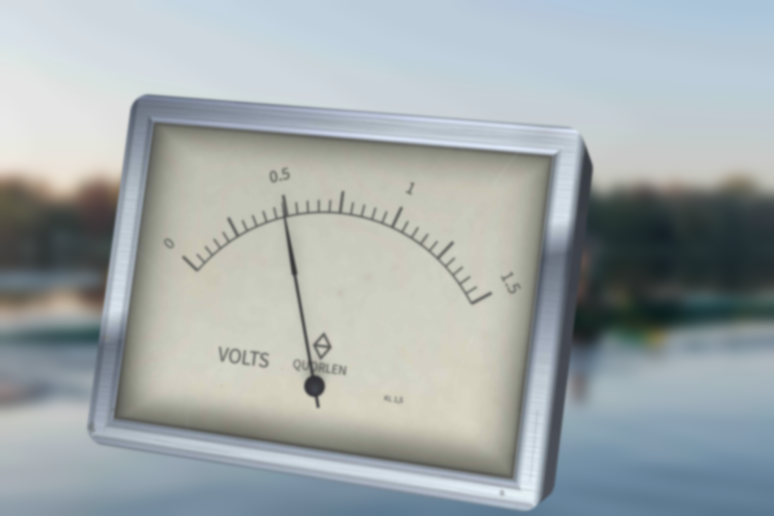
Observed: 0.5 V
